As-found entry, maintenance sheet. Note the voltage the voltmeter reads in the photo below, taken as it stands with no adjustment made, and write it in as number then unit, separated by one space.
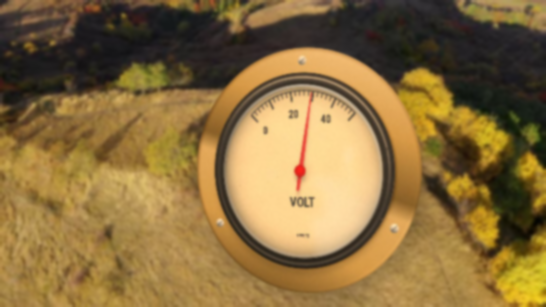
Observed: 30 V
